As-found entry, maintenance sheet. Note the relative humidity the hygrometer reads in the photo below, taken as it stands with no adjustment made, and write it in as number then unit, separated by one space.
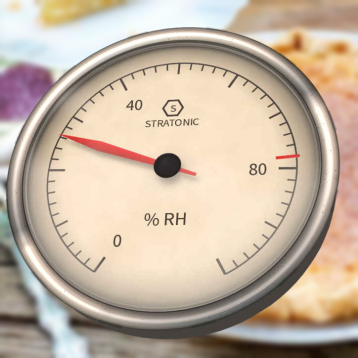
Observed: 26 %
